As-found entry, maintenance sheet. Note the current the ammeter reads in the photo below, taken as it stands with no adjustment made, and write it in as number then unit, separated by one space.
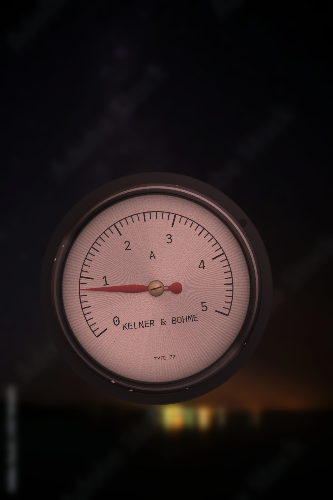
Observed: 0.8 A
